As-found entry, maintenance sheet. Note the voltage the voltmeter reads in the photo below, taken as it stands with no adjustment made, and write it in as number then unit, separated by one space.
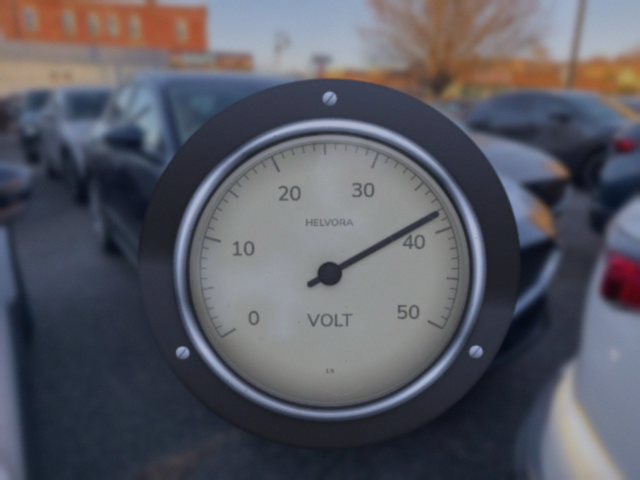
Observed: 38 V
